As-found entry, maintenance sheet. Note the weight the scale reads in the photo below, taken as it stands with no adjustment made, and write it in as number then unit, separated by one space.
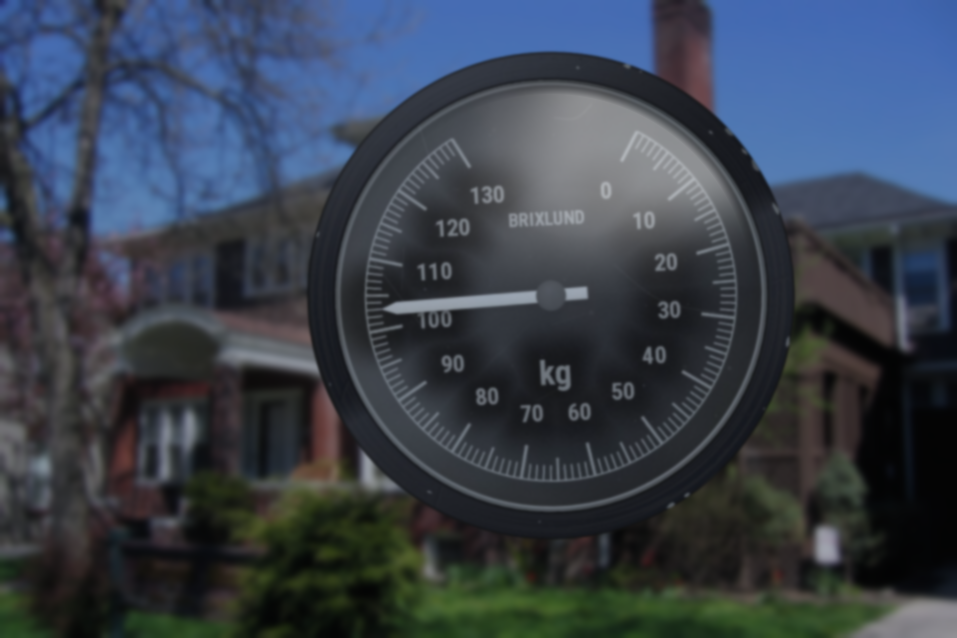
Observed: 103 kg
